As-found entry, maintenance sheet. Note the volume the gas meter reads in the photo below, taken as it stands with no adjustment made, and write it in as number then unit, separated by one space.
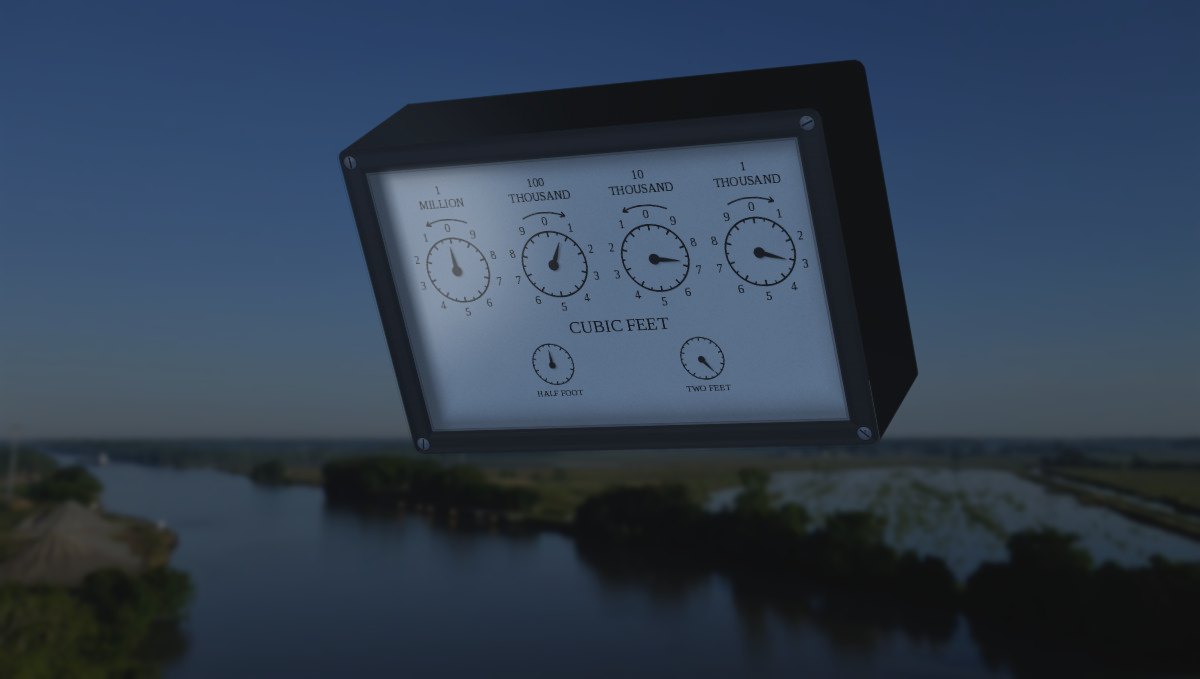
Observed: 7300 ft³
